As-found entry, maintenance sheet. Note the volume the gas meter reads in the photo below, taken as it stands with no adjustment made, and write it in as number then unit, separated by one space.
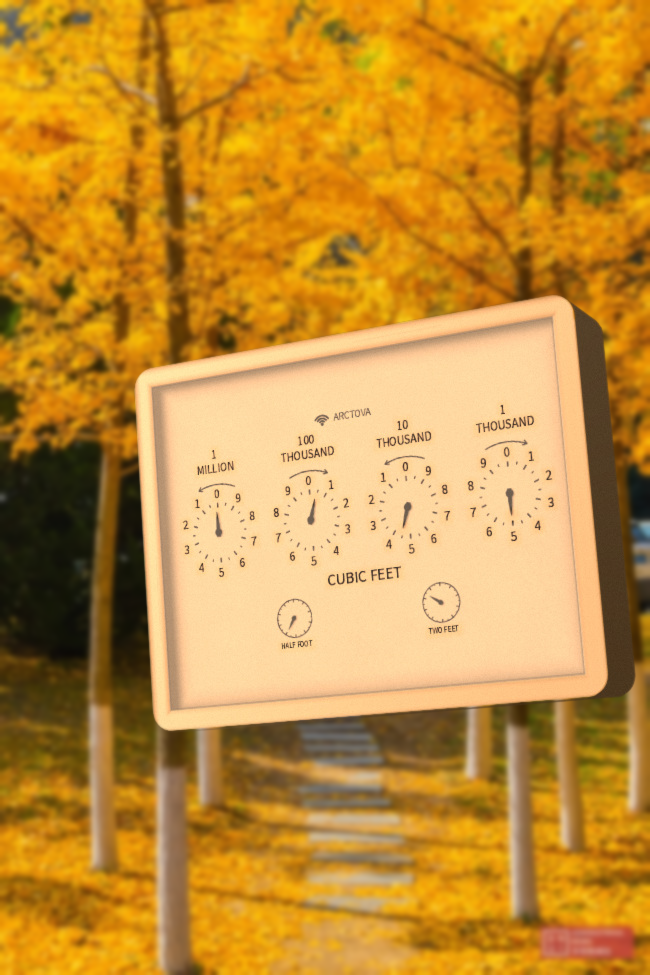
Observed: 4500 ft³
